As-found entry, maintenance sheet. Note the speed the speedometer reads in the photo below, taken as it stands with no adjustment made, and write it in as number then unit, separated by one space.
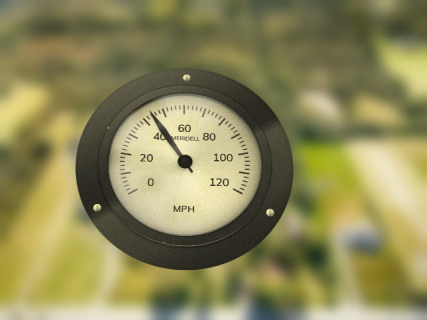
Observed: 44 mph
